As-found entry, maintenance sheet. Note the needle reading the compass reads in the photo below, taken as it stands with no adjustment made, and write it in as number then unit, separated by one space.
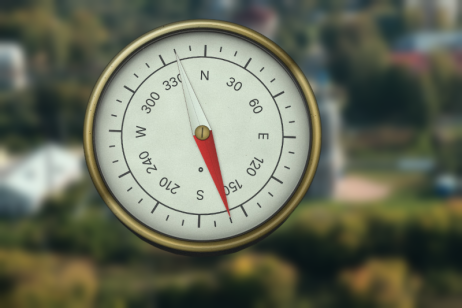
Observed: 160 °
